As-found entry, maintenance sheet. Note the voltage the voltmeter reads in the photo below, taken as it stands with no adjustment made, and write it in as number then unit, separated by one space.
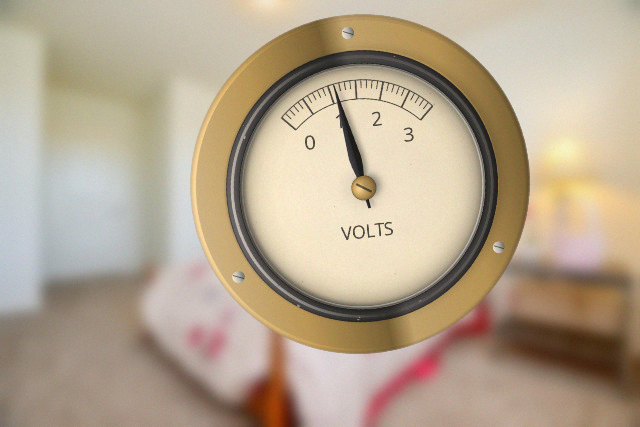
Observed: 1.1 V
